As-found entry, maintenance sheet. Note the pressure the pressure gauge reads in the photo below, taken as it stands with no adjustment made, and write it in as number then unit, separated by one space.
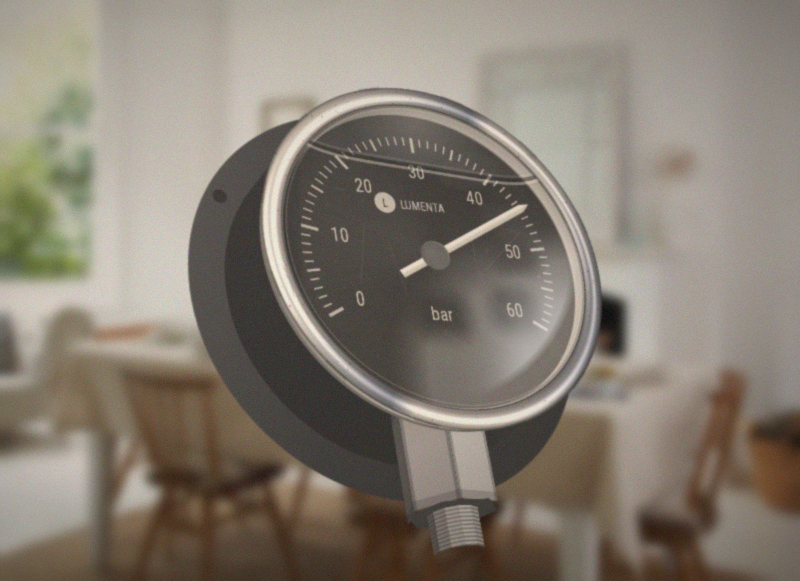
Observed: 45 bar
